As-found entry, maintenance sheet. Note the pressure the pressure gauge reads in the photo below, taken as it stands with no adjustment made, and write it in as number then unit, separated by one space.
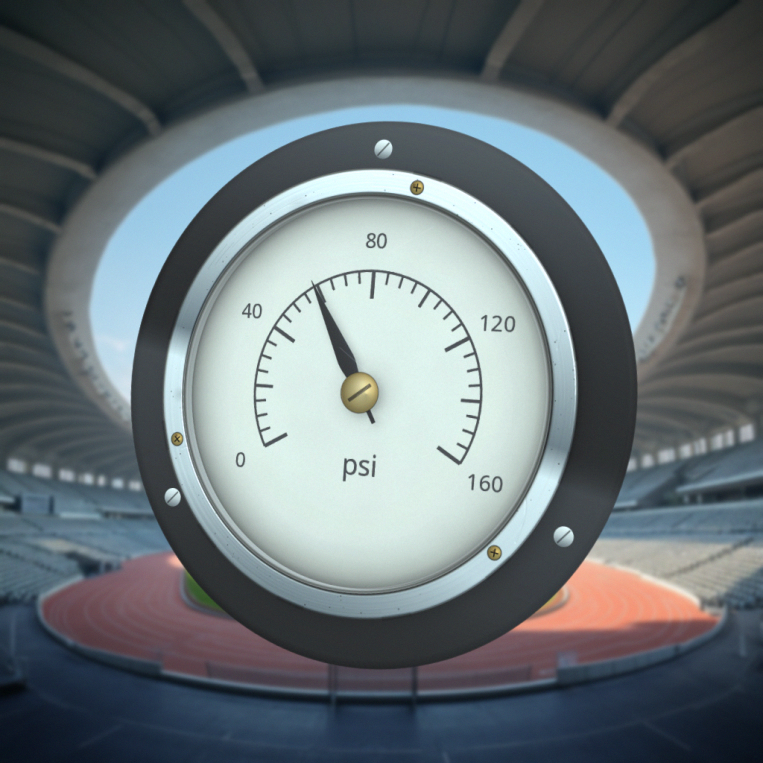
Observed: 60 psi
